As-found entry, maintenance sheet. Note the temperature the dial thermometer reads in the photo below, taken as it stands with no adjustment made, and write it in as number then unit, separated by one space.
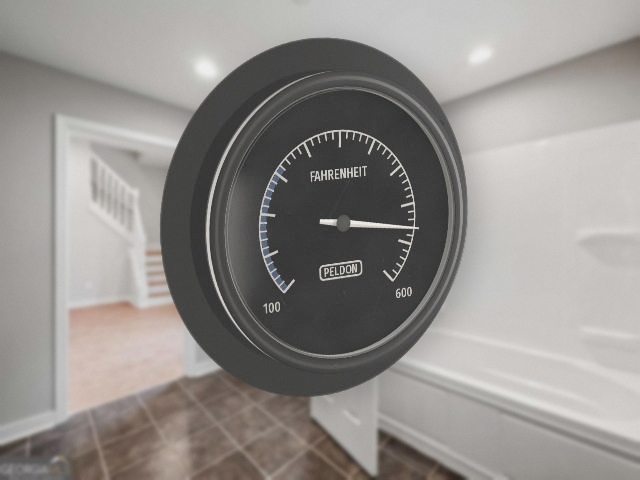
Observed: 530 °F
